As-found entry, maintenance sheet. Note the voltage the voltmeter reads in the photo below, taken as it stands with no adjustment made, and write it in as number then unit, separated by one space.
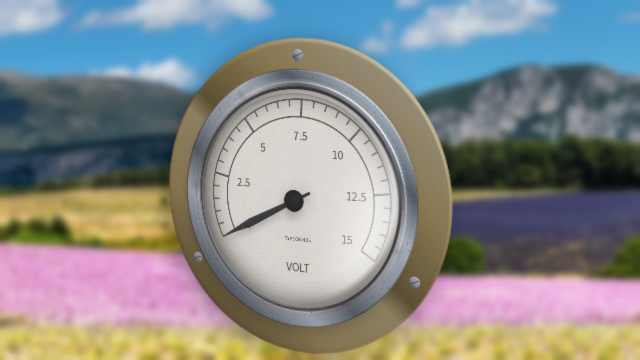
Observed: 0 V
